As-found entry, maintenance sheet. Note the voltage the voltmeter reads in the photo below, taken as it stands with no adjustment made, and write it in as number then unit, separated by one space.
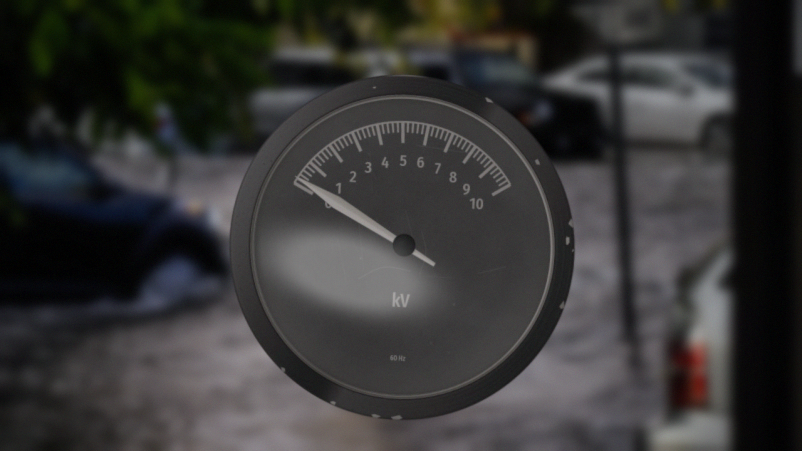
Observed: 0.2 kV
